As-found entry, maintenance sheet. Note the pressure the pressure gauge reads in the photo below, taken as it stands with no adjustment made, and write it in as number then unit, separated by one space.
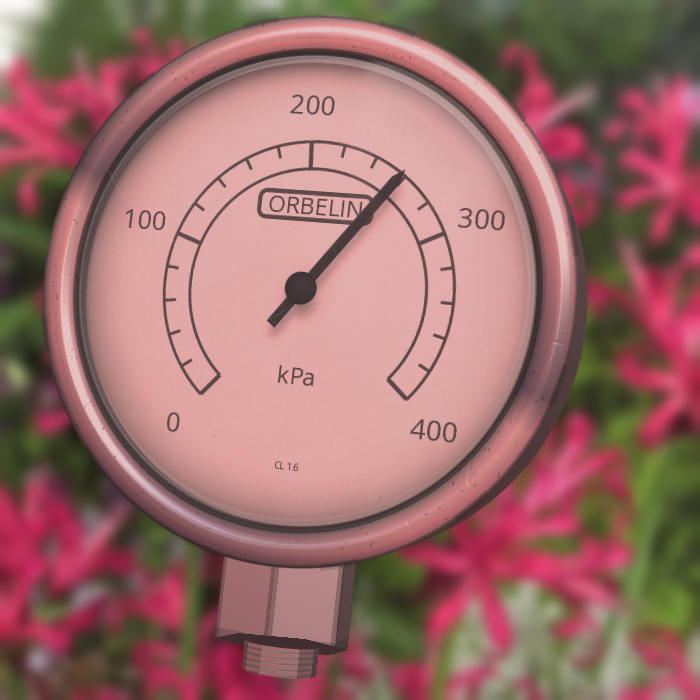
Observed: 260 kPa
